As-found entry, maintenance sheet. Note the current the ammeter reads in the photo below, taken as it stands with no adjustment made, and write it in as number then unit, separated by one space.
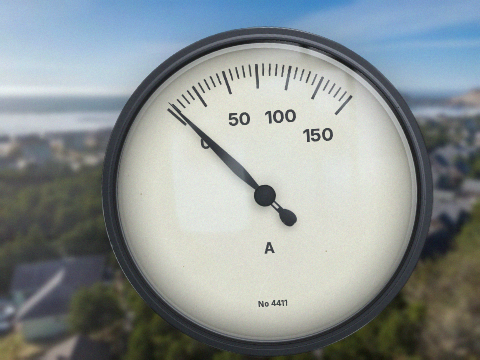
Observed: 5 A
